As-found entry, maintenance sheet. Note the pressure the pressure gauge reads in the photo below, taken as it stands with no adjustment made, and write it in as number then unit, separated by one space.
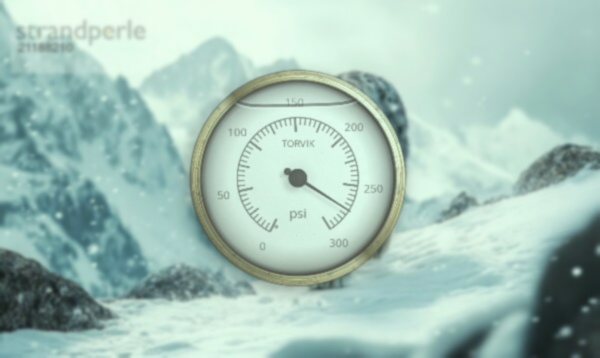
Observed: 275 psi
